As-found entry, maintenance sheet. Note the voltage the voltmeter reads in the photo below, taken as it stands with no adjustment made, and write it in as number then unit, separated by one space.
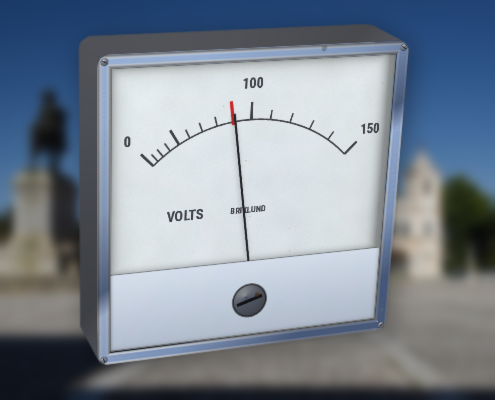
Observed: 90 V
